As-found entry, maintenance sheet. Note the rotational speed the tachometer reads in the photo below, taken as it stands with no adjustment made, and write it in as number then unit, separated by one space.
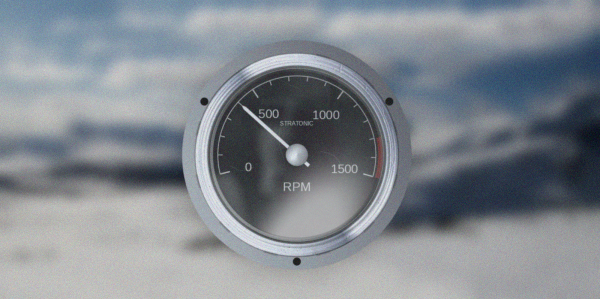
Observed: 400 rpm
